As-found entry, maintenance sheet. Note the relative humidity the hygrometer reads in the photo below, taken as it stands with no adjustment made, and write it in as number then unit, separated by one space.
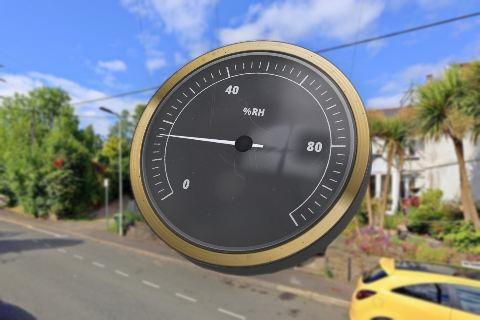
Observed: 16 %
